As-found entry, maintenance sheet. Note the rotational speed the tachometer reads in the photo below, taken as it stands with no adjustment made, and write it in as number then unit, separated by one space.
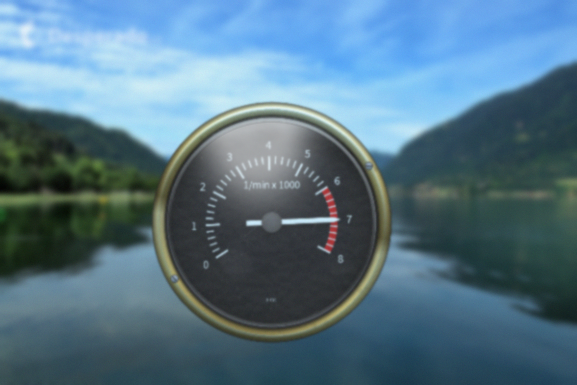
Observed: 7000 rpm
